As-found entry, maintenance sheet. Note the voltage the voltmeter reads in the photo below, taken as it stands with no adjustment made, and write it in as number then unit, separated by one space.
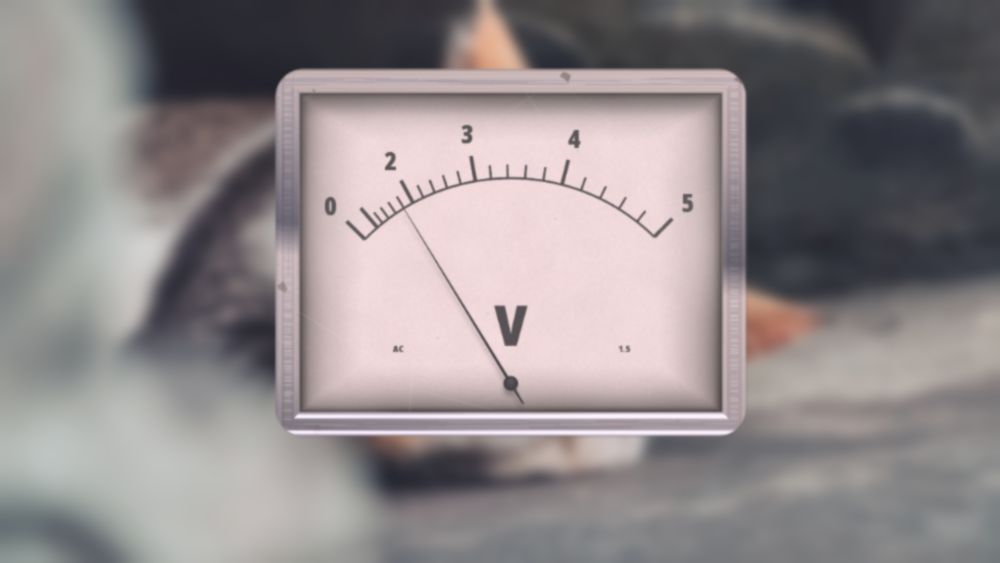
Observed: 1.8 V
